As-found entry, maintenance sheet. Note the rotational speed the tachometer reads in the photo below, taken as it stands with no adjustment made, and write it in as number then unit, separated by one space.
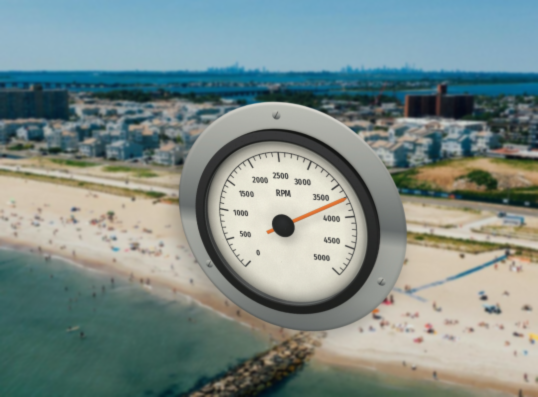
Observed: 3700 rpm
